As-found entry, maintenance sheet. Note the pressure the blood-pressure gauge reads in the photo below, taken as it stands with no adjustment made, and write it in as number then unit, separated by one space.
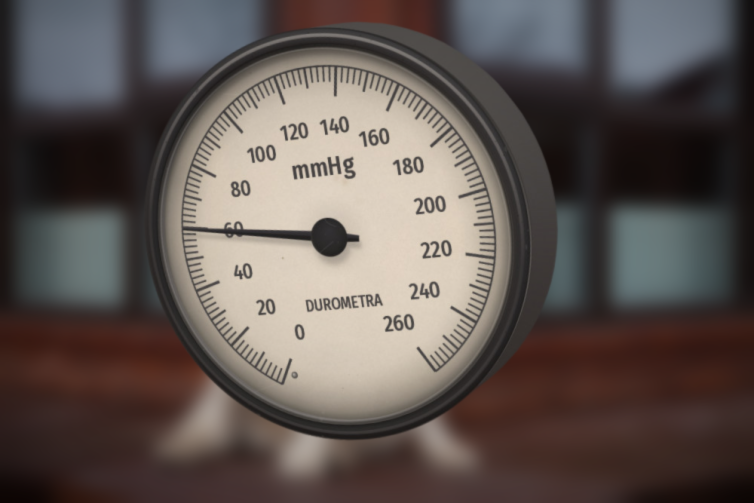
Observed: 60 mmHg
